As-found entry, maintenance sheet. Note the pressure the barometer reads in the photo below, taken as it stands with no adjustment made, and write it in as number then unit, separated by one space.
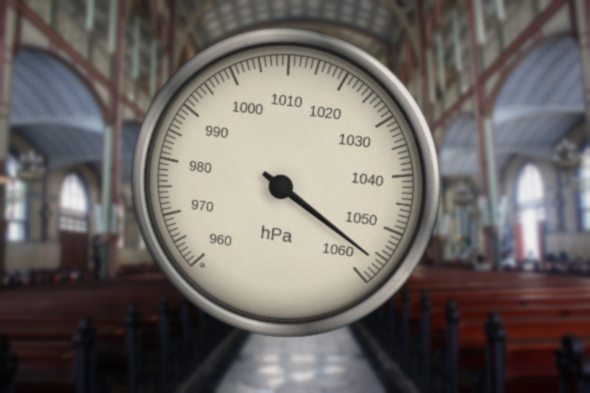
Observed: 1056 hPa
